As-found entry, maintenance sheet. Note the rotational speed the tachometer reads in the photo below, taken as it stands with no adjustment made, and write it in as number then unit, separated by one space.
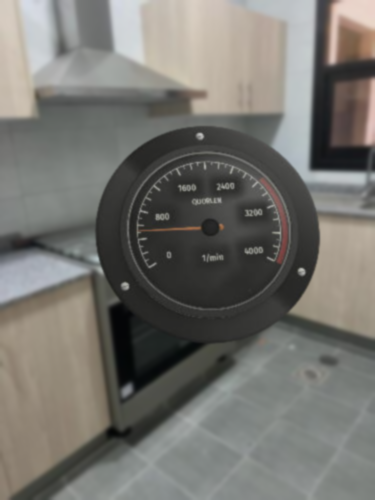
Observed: 500 rpm
